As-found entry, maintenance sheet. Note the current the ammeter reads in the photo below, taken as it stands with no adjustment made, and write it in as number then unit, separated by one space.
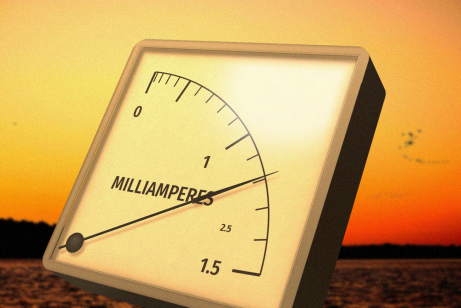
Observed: 1.2 mA
